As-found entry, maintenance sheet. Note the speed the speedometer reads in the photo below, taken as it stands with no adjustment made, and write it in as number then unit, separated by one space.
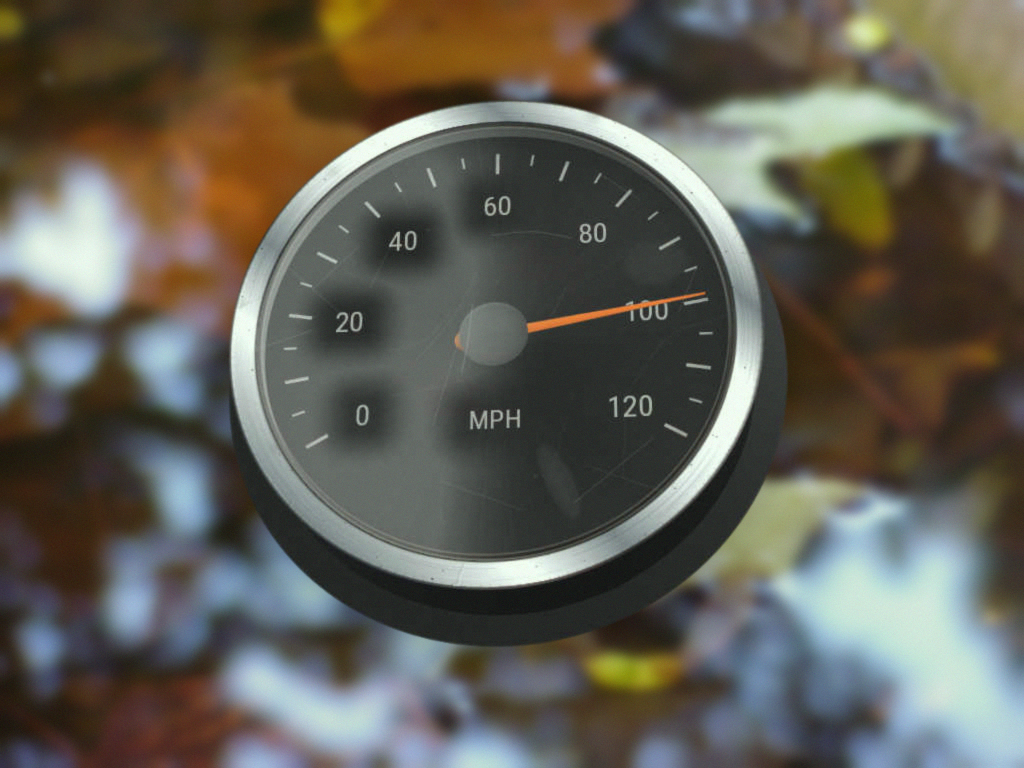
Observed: 100 mph
